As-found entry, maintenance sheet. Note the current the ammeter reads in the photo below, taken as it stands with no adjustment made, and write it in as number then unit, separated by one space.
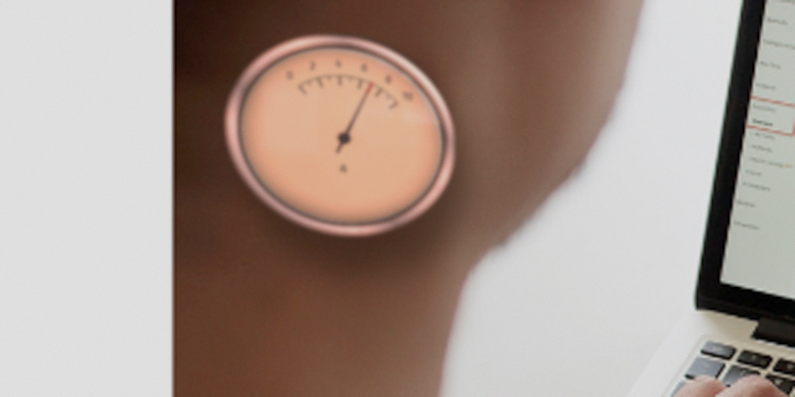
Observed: 7 A
